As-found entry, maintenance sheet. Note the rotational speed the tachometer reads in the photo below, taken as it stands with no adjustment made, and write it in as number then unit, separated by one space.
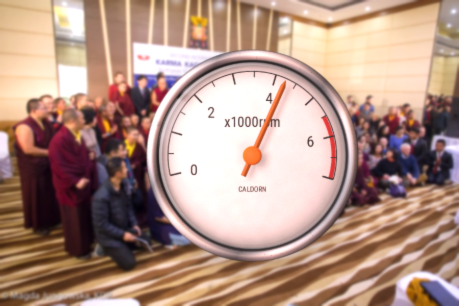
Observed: 4250 rpm
